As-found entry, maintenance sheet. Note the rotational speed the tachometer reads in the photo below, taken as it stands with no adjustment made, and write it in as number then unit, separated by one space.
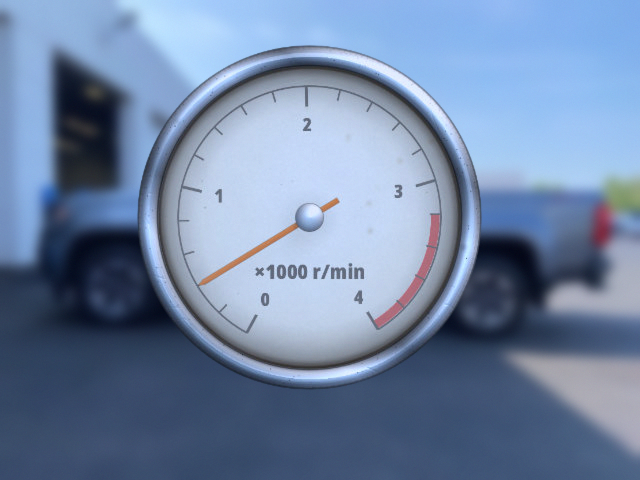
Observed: 400 rpm
